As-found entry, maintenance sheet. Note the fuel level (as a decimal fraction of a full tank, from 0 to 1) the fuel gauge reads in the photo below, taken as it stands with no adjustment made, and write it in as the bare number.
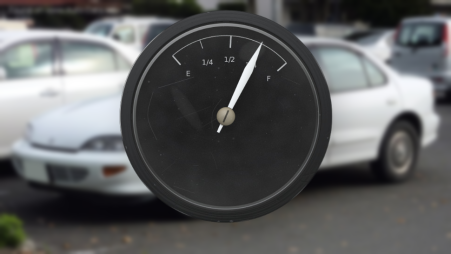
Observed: 0.75
